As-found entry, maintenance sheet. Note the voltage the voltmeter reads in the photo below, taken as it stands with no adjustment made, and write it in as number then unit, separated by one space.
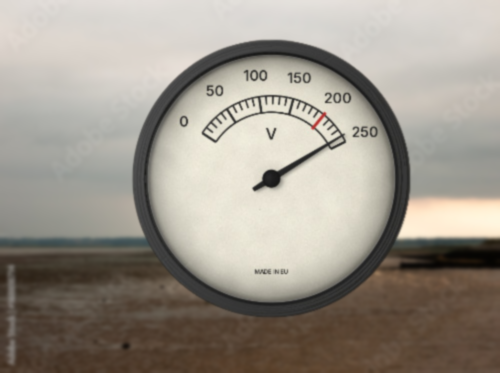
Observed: 240 V
